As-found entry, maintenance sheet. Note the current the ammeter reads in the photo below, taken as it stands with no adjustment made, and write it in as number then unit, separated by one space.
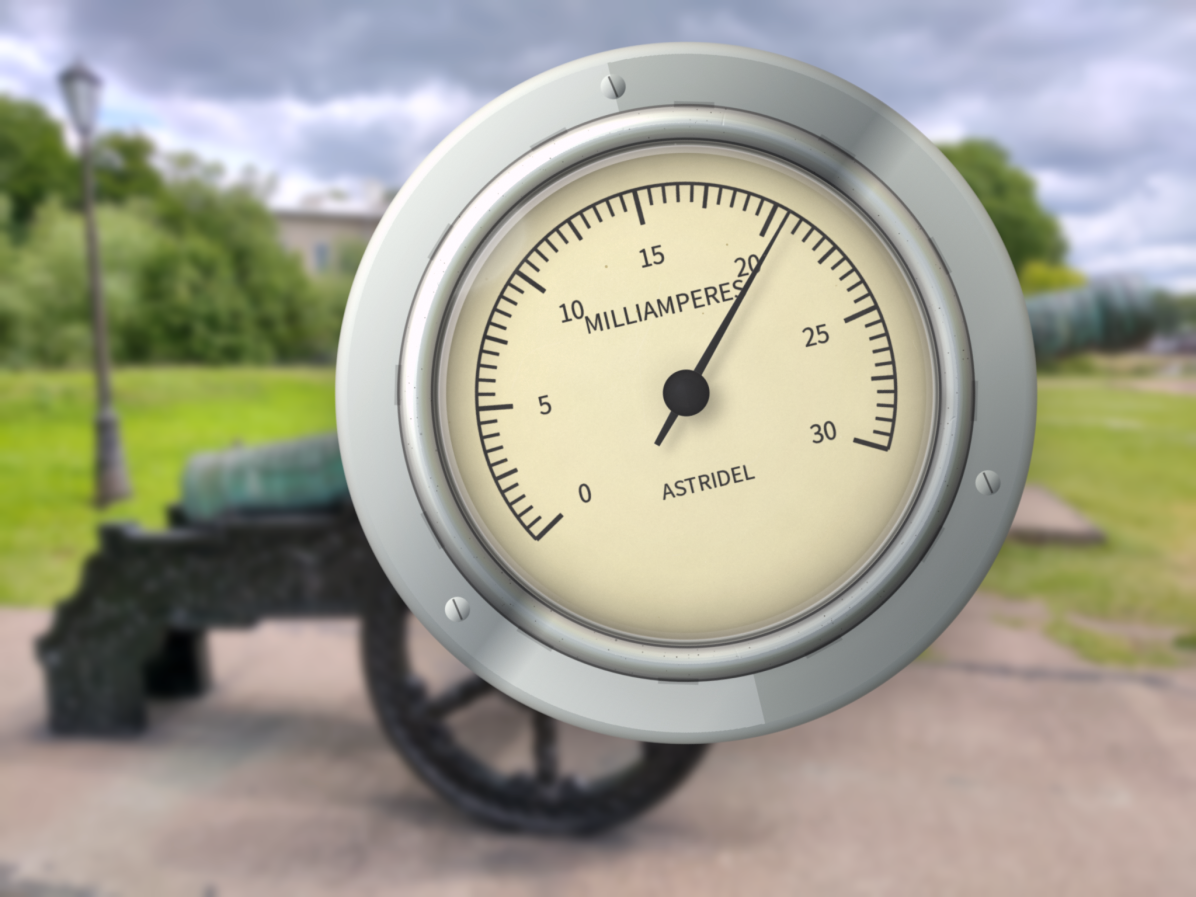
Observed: 20.5 mA
